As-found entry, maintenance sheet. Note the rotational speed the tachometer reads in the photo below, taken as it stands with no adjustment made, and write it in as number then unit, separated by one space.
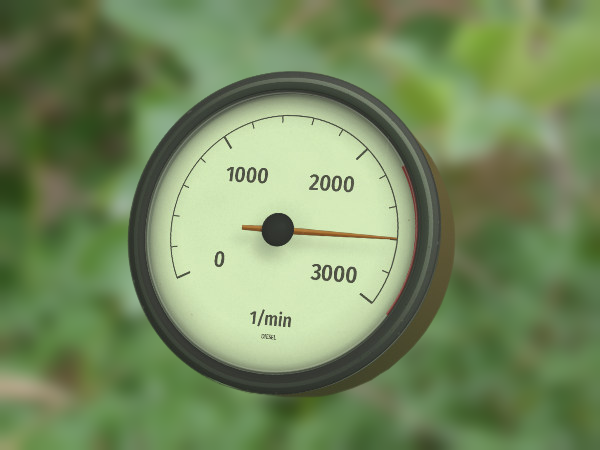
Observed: 2600 rpm
